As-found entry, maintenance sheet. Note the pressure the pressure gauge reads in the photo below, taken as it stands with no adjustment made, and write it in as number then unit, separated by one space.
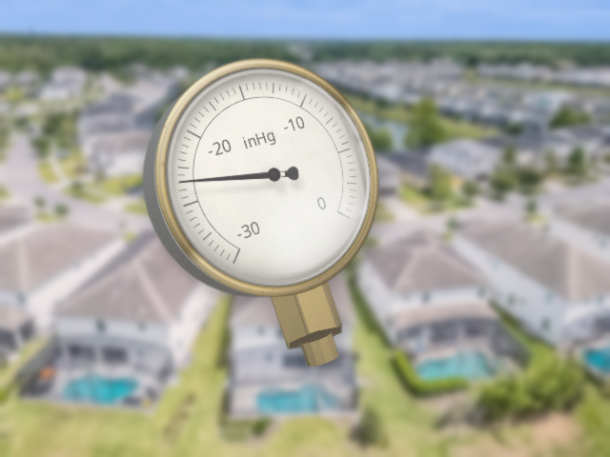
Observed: -23.5 inHg
